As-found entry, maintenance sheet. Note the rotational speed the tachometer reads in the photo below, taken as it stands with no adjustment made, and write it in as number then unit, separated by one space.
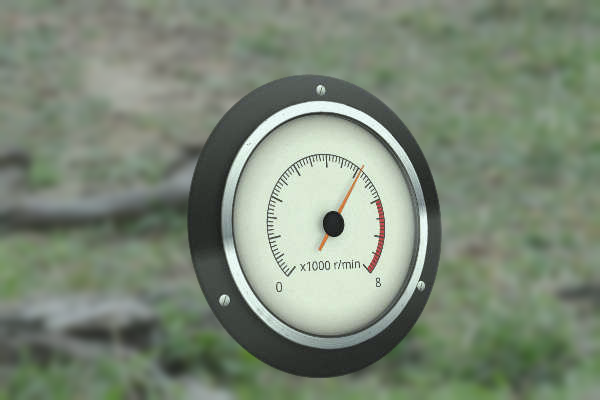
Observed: 5000 rpm
